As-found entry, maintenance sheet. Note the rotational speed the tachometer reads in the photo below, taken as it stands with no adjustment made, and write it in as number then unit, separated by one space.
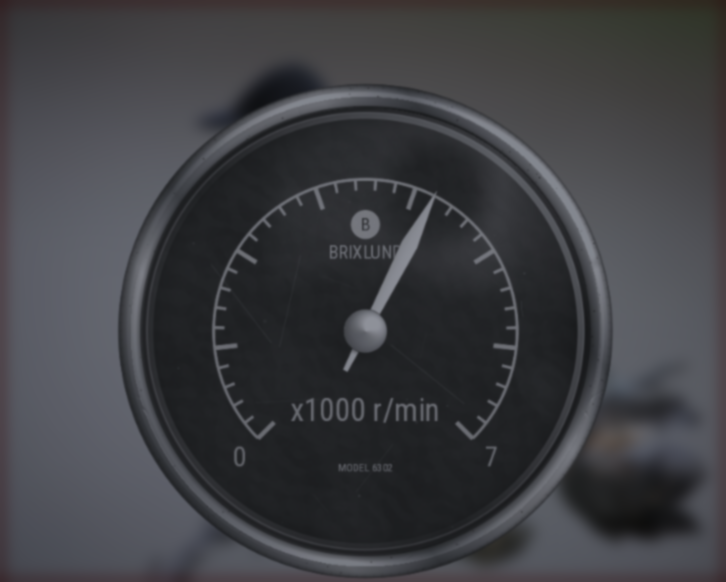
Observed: 4200 rpm
